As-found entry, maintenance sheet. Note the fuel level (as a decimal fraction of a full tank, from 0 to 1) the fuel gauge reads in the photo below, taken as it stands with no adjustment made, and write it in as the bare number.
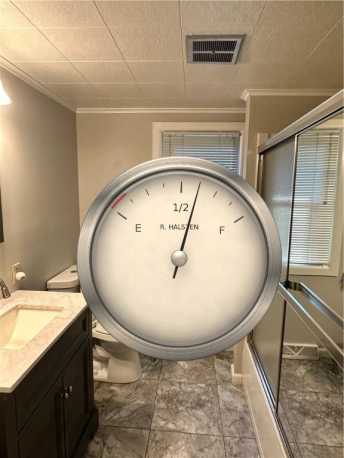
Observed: 0.625
